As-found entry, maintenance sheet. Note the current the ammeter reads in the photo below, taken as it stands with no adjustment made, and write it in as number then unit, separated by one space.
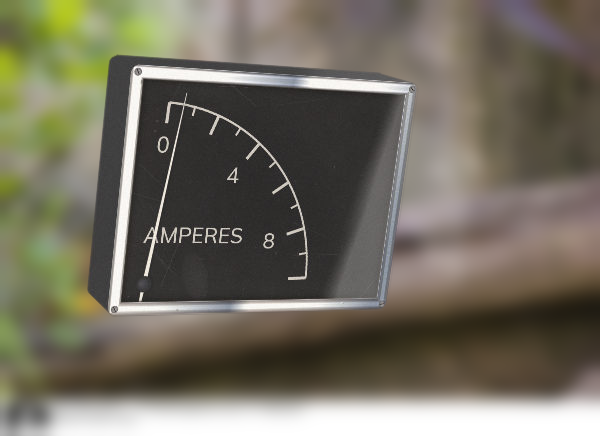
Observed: 0.5 A
